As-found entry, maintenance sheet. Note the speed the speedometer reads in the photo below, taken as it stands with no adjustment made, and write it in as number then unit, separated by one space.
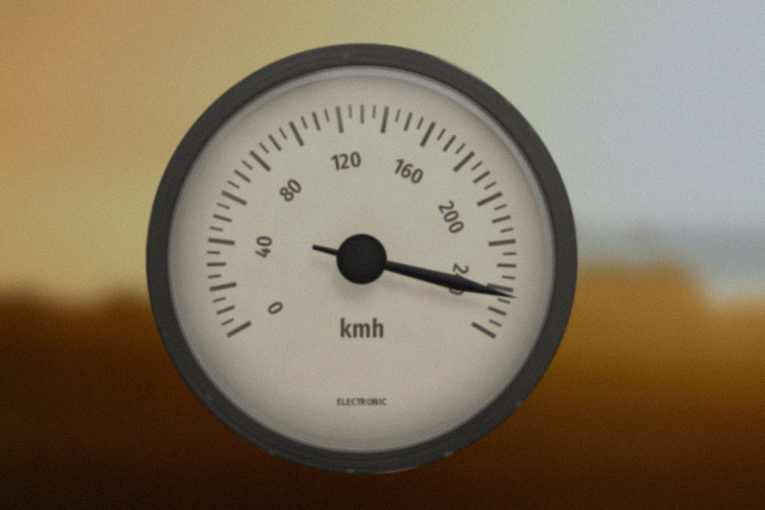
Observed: 242.5 km/h
